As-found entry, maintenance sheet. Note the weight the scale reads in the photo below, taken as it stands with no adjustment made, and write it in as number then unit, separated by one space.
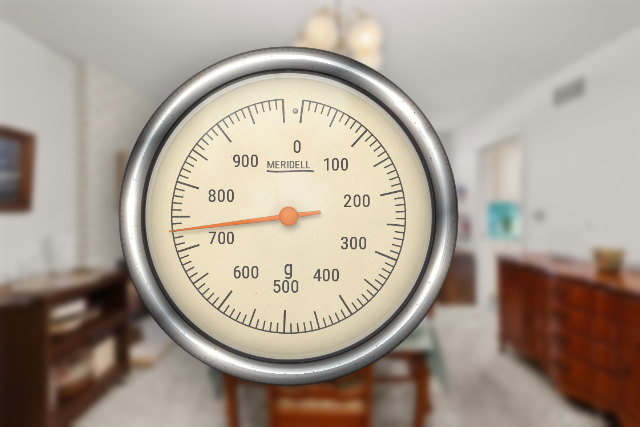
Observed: 730 g
